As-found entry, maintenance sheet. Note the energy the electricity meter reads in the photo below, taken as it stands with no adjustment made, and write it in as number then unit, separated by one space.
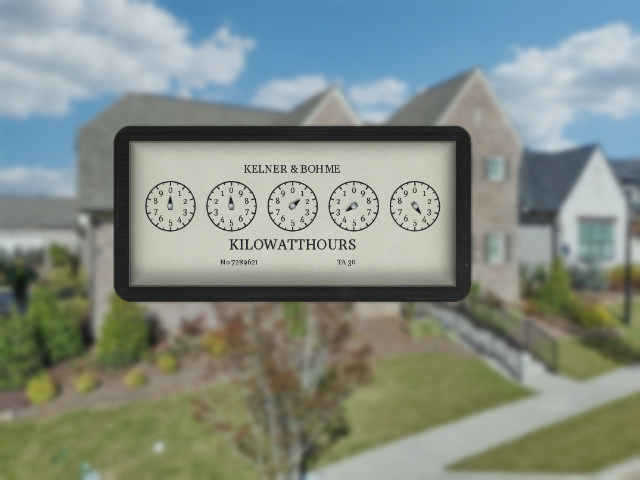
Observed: 134 kWh
